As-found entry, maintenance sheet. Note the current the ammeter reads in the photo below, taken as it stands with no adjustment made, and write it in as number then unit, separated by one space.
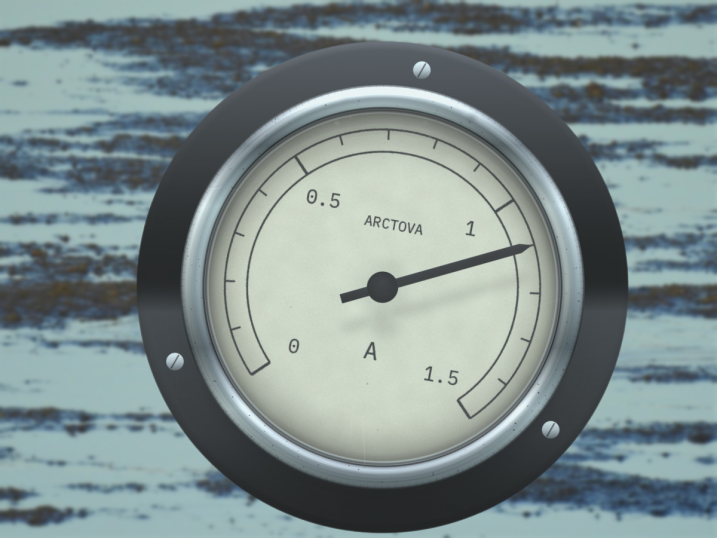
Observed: 1.1 A
